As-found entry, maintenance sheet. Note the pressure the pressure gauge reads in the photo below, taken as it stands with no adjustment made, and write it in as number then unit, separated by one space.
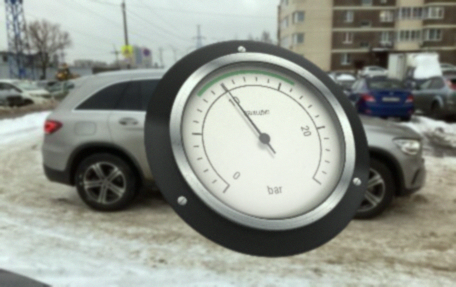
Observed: 10 bar
